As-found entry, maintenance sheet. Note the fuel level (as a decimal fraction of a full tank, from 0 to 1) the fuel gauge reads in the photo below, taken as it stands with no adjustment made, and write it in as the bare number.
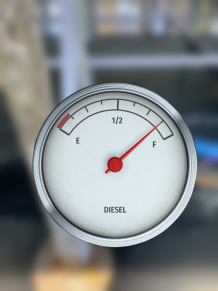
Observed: 0.875
